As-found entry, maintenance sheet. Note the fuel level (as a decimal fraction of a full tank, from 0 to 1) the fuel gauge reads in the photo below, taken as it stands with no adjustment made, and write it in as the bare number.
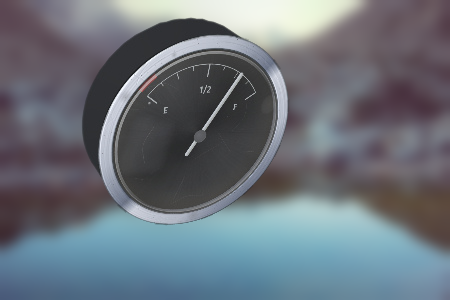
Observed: 0.75
